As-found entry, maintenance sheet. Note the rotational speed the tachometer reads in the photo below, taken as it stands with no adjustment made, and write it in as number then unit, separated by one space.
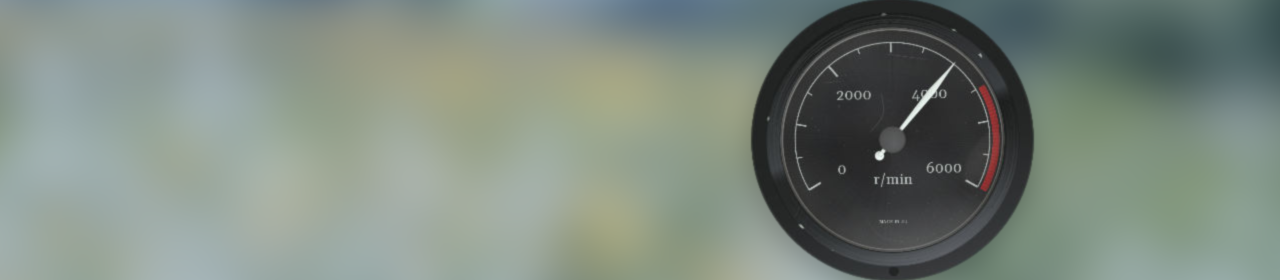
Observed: 4000 rpm
